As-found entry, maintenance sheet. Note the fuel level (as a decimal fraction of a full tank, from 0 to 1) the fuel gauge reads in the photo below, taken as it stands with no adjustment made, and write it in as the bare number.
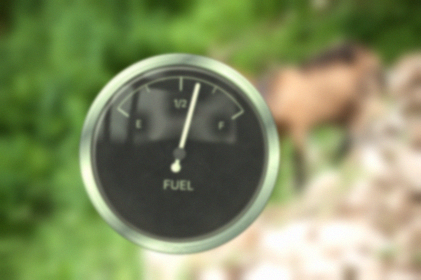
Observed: 0.625
